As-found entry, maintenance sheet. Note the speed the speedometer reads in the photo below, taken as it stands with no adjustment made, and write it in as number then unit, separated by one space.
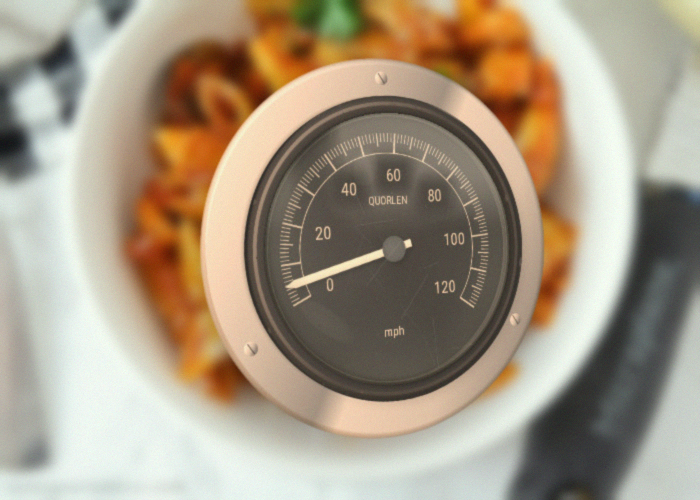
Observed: 5 mph
